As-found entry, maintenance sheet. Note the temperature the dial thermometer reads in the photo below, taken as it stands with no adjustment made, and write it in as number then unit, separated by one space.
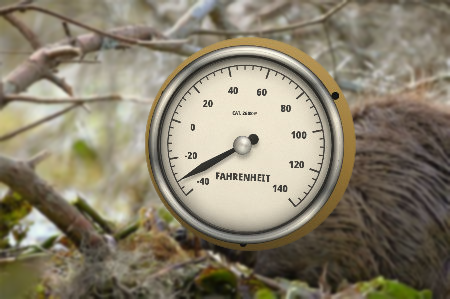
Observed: -32 °F
